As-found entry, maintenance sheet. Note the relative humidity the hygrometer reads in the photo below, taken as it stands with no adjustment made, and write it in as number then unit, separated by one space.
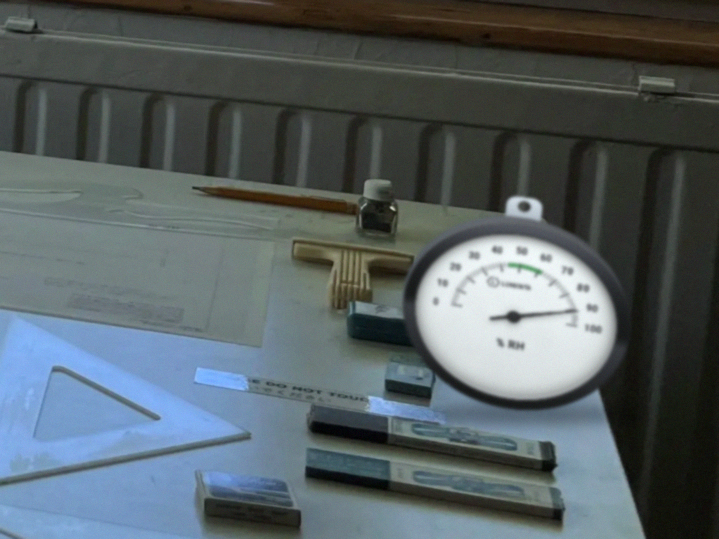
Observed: 90 %
